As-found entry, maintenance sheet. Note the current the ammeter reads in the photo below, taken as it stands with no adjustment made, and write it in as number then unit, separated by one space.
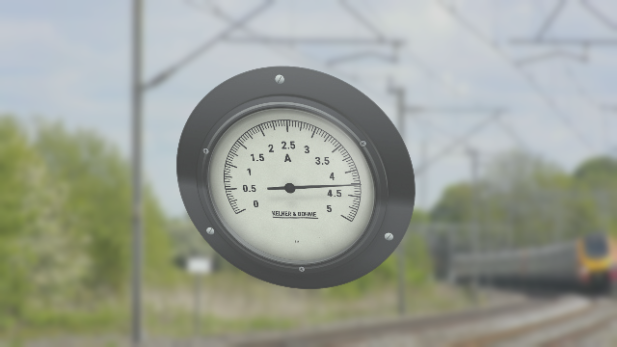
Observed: 4.25 A
